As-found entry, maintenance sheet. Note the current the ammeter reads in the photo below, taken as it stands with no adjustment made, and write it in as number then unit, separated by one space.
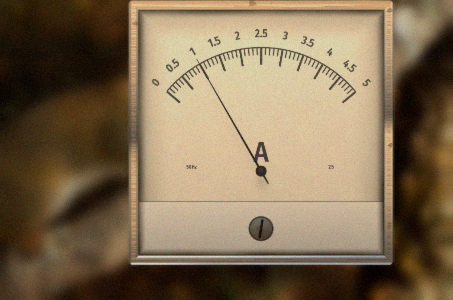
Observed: 1 A
